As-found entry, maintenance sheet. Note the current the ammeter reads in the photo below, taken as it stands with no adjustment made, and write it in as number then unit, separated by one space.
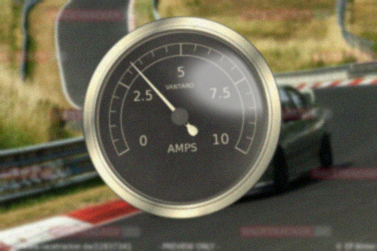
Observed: 3.25 A
